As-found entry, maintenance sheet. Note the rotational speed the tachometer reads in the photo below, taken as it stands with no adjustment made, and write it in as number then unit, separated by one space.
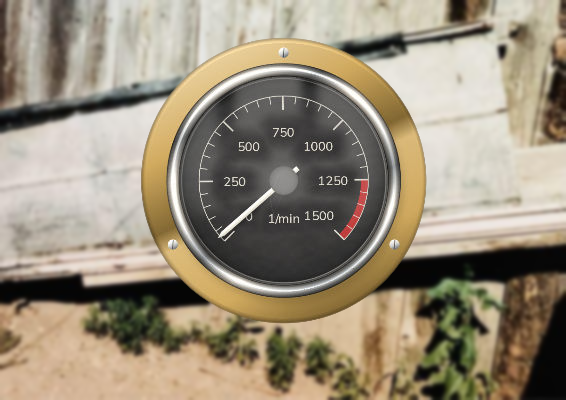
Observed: 25 rpm
